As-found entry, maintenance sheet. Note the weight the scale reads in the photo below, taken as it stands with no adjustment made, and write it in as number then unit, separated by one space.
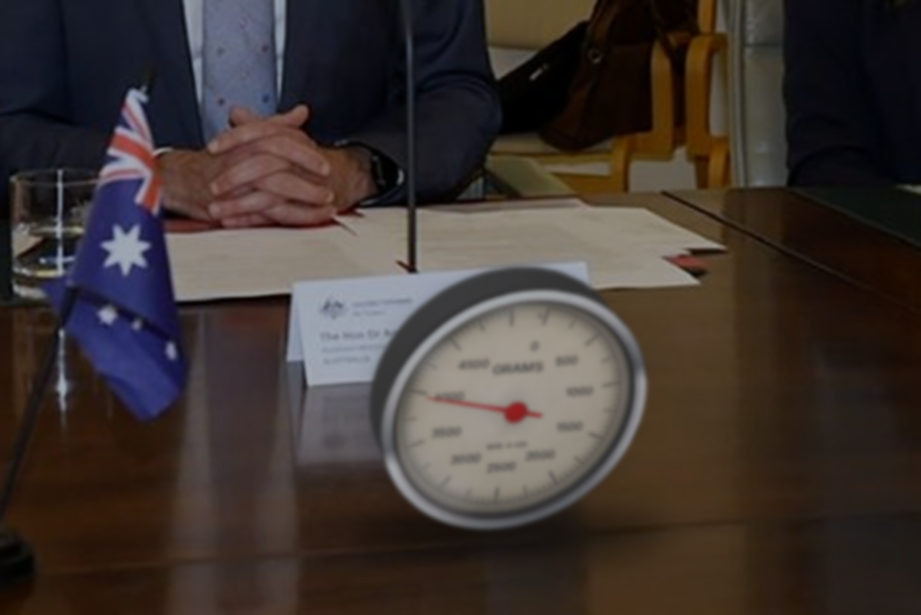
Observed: 4000 g
